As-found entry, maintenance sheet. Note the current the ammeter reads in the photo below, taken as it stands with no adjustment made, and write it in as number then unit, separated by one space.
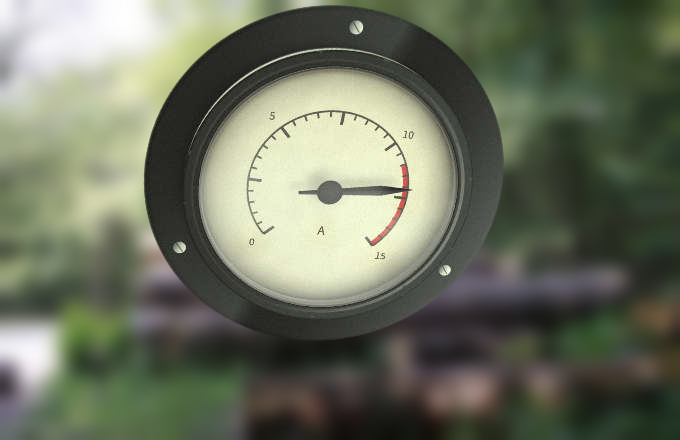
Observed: 12 A
